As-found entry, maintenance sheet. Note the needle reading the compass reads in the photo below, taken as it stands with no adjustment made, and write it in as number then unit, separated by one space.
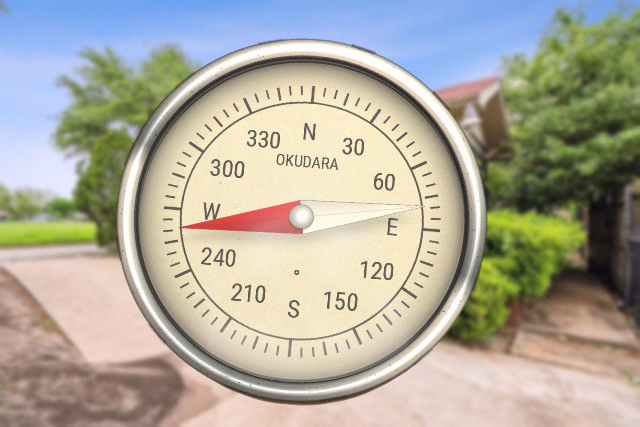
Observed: 260 °
